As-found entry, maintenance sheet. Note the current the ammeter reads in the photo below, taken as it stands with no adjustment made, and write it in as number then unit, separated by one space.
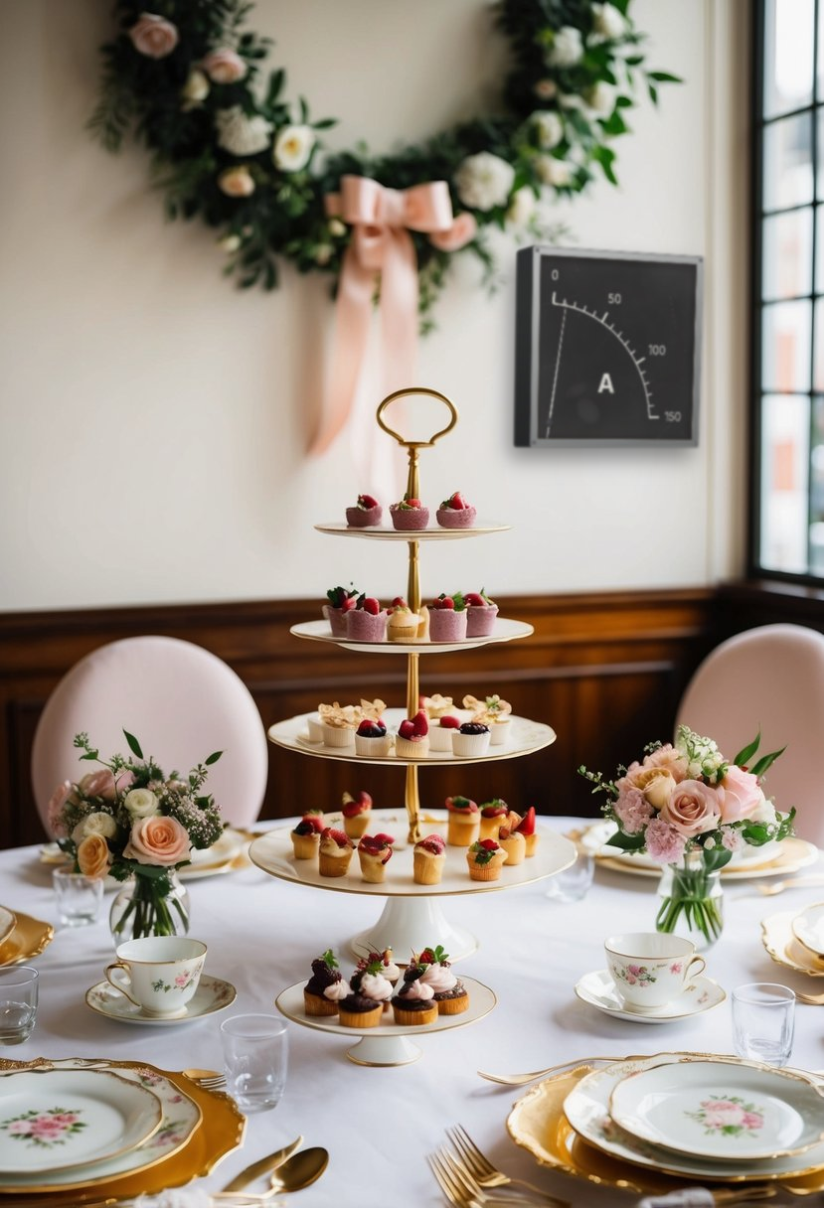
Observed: 10 A
